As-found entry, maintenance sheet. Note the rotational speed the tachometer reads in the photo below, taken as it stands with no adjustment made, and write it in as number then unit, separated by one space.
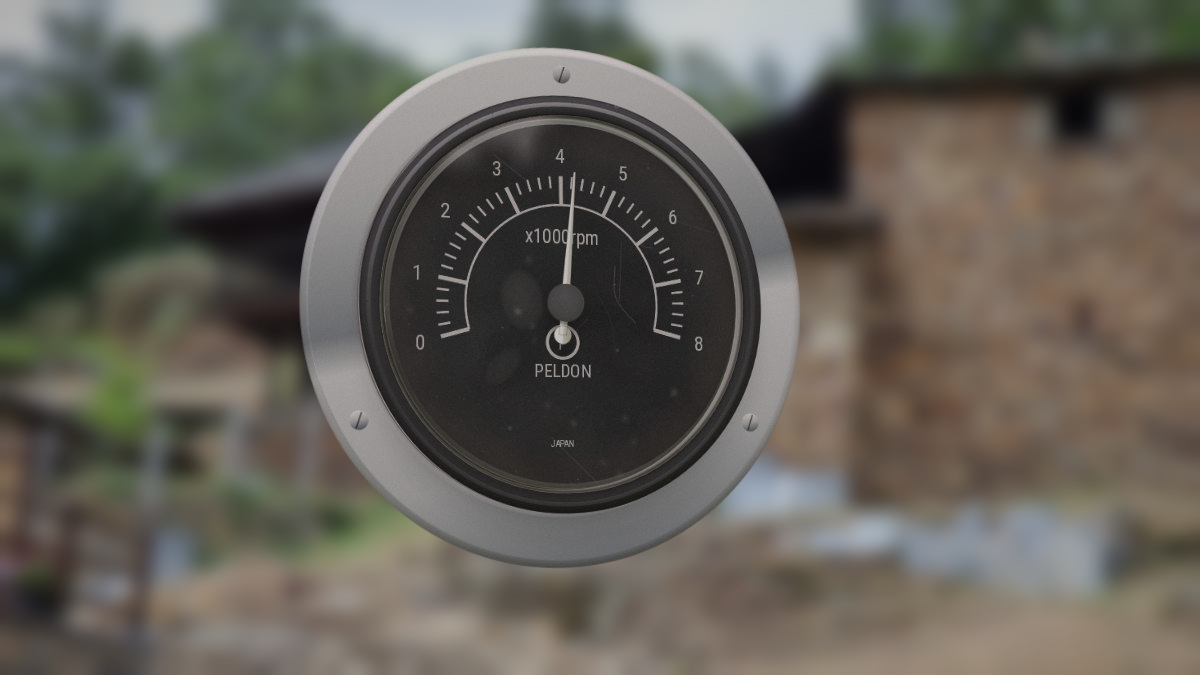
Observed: 4200 rpm
